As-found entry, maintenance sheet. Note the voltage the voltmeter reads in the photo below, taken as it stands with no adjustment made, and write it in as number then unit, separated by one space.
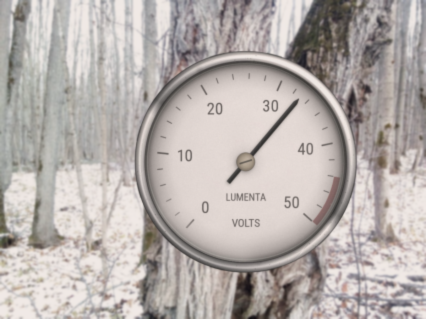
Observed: 33 V
